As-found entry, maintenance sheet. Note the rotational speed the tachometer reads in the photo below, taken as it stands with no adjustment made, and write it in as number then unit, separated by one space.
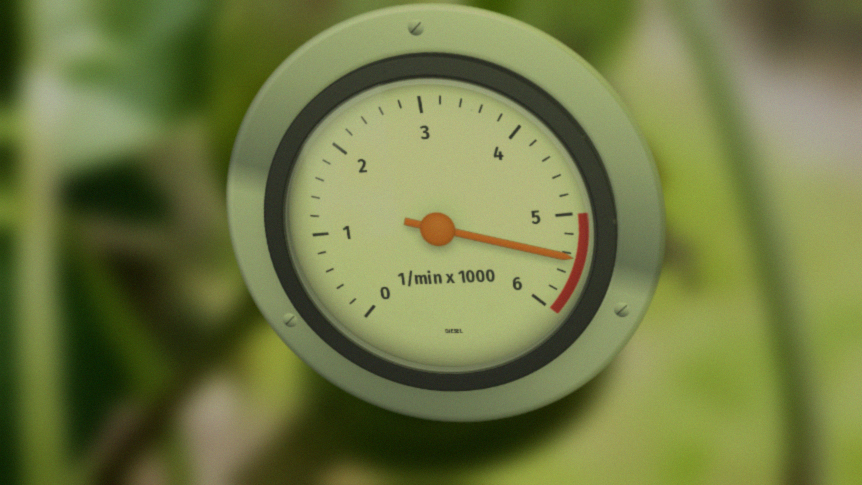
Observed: 5400 rpm
